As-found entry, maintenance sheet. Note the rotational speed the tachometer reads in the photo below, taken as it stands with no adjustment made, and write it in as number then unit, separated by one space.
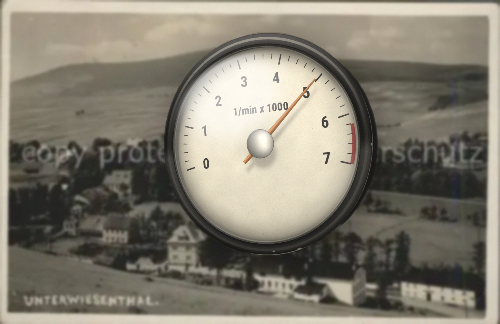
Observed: 5000 rpm
